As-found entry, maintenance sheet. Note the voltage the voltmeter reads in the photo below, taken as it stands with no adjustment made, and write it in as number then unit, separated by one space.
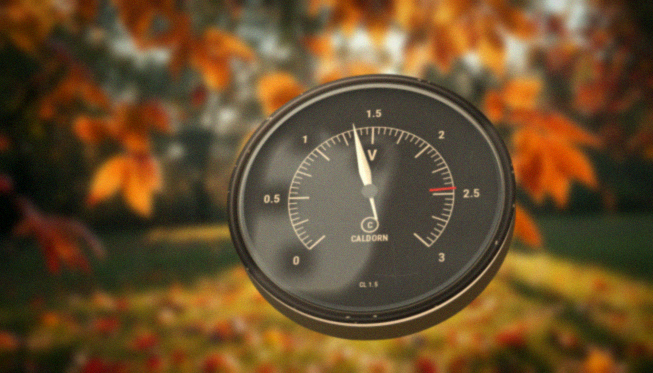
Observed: 1.35 V
